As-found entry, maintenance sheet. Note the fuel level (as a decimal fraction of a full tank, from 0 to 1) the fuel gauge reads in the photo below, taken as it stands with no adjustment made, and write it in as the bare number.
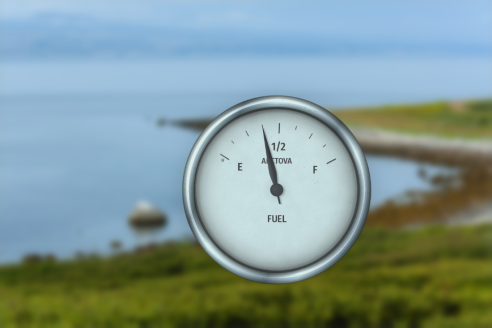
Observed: 0.375
